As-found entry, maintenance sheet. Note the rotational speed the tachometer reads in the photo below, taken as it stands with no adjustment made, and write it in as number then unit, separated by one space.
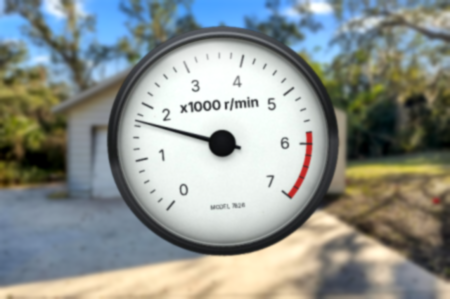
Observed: 1700 rpm
